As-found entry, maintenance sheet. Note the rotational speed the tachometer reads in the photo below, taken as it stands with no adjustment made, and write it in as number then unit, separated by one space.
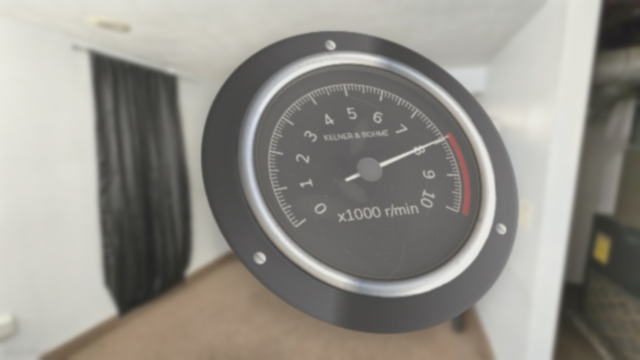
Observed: 8000 rpm
